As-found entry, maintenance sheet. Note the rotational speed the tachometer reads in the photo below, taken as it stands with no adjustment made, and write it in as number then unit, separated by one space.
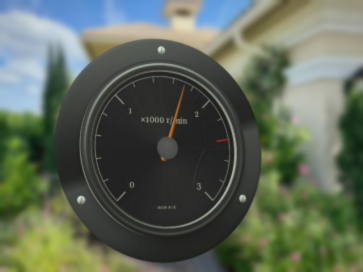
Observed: 1700 rpm
